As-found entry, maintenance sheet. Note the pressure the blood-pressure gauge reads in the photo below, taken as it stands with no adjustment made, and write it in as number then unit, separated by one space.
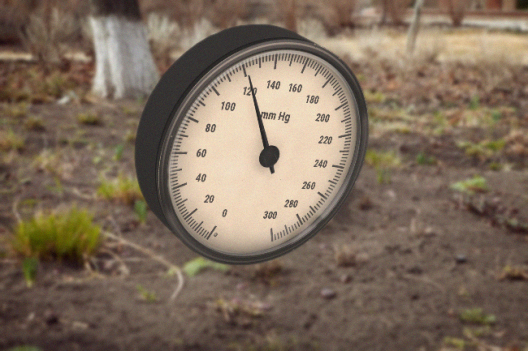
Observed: 120 mmHg
